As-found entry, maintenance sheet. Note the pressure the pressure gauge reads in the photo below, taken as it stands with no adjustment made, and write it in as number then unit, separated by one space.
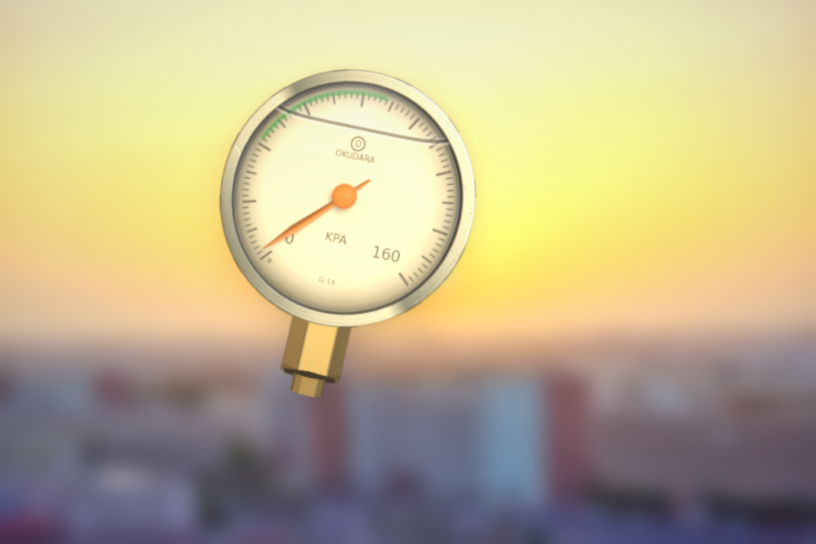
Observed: 2 kPa
